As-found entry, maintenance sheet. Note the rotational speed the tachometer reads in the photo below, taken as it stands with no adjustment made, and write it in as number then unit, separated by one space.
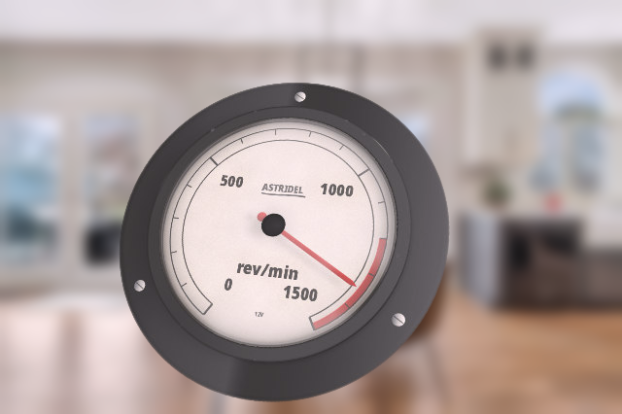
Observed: 1350 rpm
